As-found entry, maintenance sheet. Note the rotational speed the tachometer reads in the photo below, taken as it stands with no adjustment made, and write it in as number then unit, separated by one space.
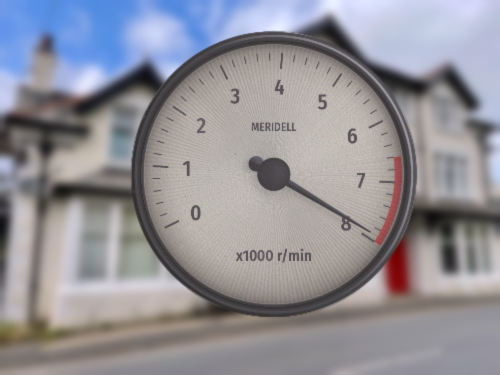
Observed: 7900 rpm
